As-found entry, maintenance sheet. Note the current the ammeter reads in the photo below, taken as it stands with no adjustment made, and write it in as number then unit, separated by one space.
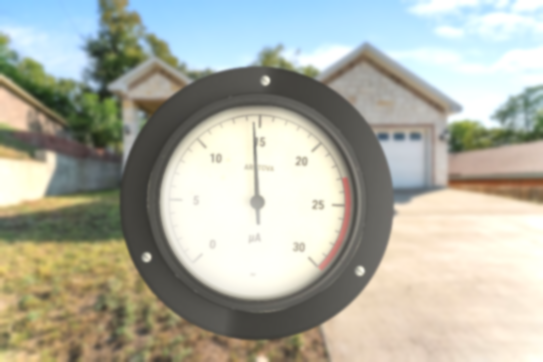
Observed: 14.5 µA
